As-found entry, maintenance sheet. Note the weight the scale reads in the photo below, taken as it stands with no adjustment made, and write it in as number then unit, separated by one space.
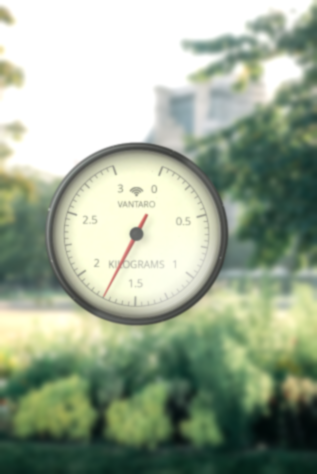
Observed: 1.75 kg
